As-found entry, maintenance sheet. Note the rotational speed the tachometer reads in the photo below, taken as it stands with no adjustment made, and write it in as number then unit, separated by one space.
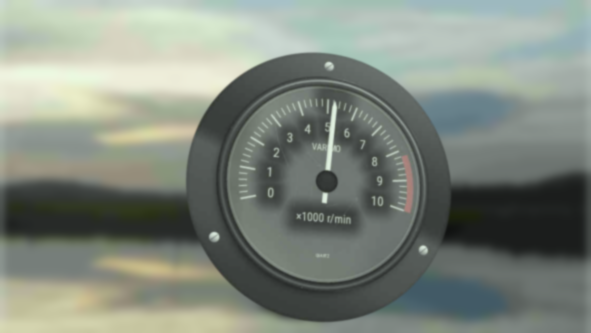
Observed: 5200 rpm
